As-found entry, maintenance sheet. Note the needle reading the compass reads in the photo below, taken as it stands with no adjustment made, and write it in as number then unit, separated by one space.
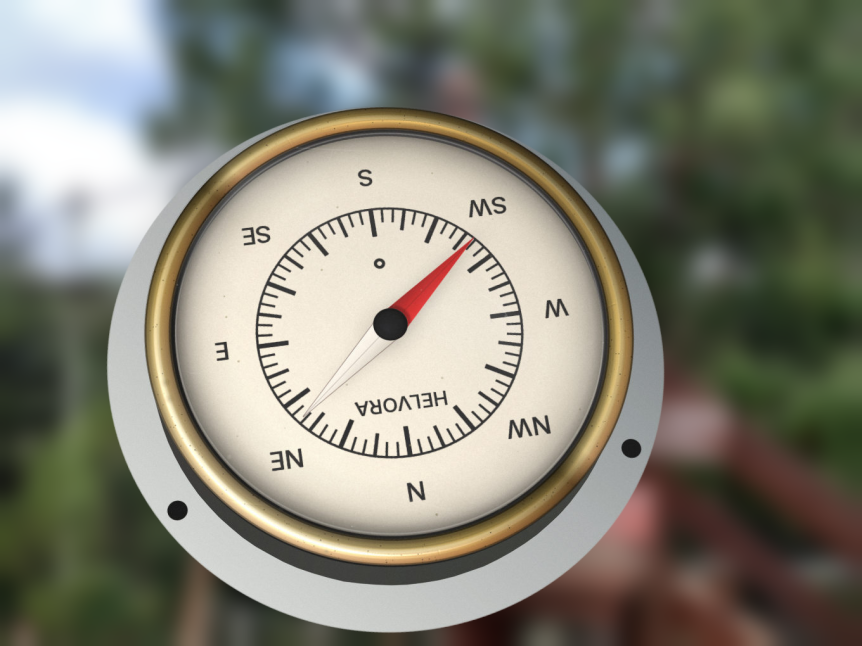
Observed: 230 °
